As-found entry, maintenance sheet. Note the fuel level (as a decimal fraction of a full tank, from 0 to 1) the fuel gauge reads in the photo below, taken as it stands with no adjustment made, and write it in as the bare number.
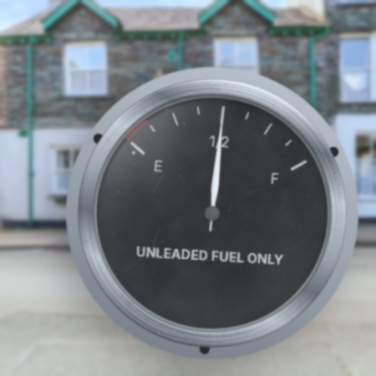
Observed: 0.5
